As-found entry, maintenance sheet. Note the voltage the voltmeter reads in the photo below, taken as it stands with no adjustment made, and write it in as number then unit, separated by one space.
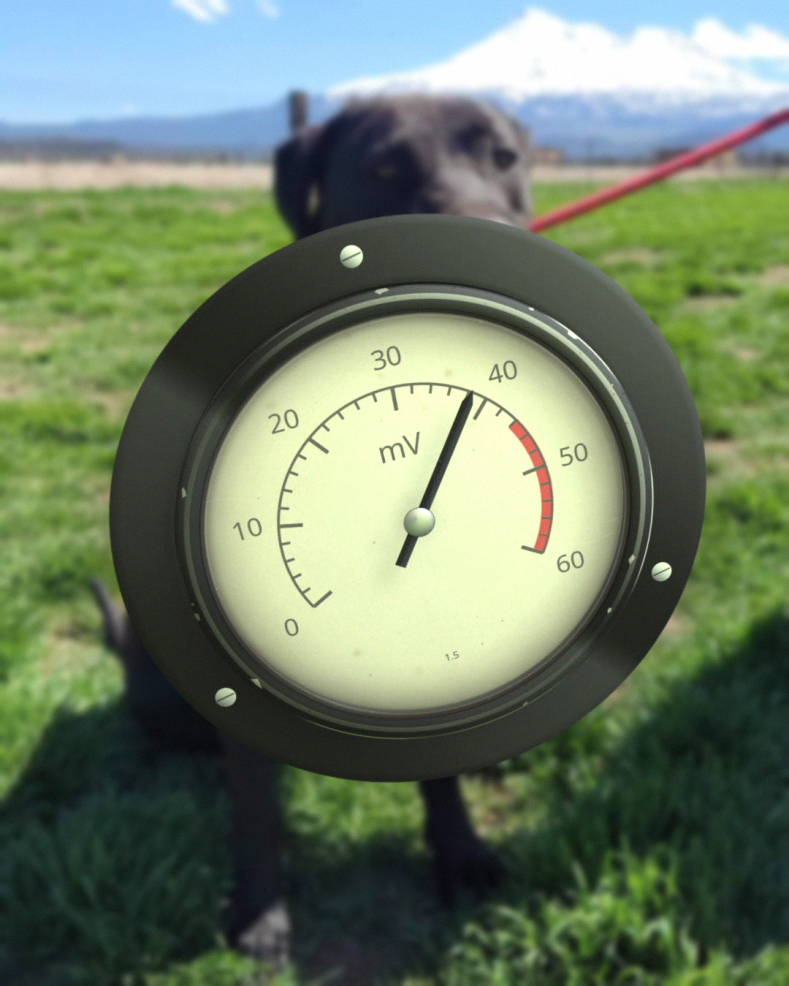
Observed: 38 mV
